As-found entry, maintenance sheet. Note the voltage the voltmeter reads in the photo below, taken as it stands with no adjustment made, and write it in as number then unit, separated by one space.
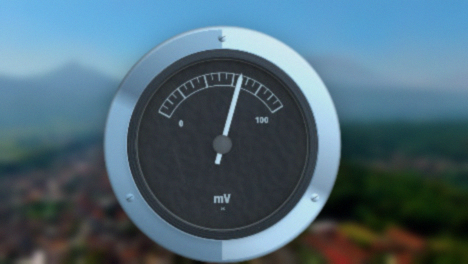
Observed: 65 mV
